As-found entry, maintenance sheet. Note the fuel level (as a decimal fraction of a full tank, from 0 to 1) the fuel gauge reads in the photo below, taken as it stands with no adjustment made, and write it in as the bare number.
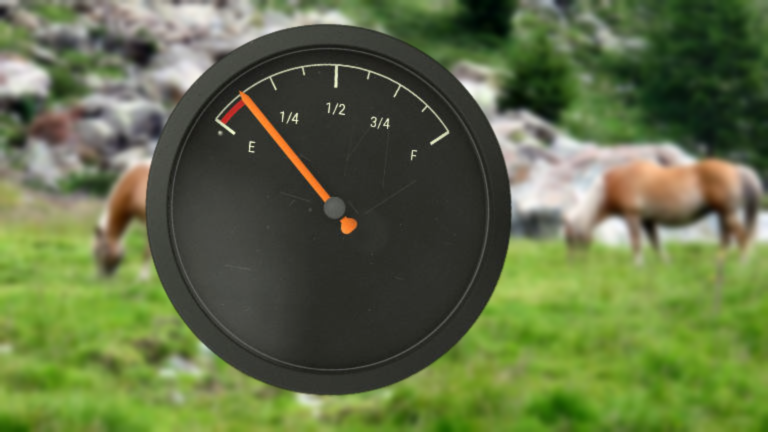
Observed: 0.125
